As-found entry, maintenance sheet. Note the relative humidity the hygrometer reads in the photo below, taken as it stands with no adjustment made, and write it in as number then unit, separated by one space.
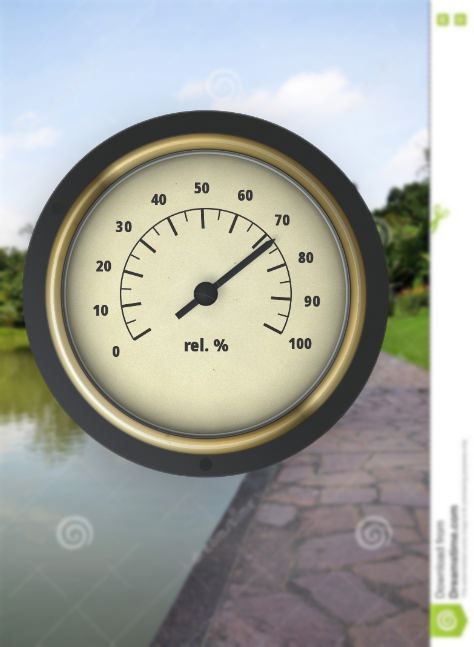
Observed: 72.5 %
